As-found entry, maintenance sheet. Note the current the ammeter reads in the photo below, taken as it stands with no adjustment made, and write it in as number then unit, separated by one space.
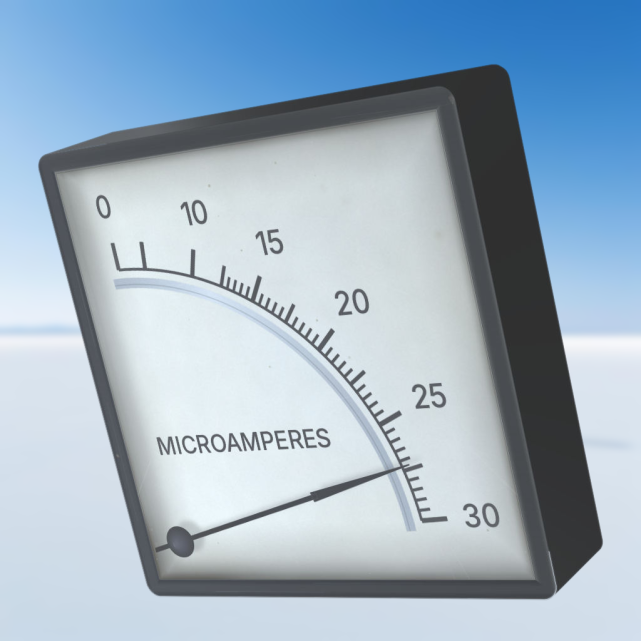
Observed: 27.25 µA
